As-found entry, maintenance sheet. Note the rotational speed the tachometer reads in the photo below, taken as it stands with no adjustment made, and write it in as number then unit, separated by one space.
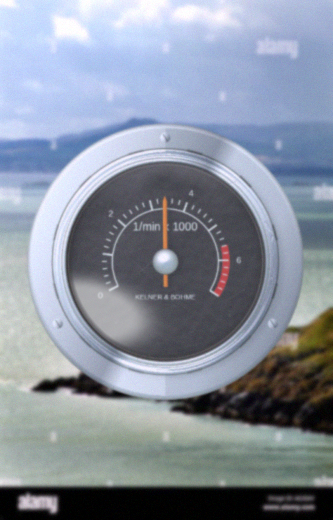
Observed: 3400 rpm
